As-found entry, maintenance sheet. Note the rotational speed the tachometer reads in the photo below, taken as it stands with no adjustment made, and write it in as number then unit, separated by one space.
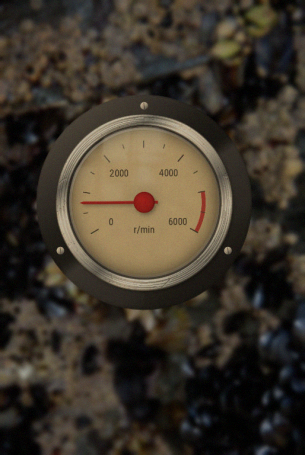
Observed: 750 rpm
